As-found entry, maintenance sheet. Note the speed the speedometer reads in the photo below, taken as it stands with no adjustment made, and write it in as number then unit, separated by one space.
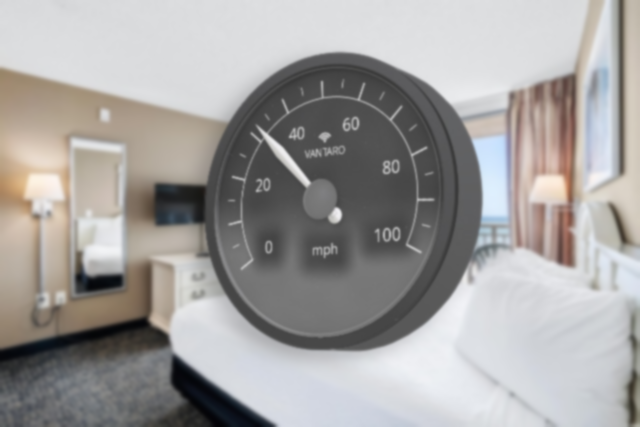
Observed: 32.5 mph
